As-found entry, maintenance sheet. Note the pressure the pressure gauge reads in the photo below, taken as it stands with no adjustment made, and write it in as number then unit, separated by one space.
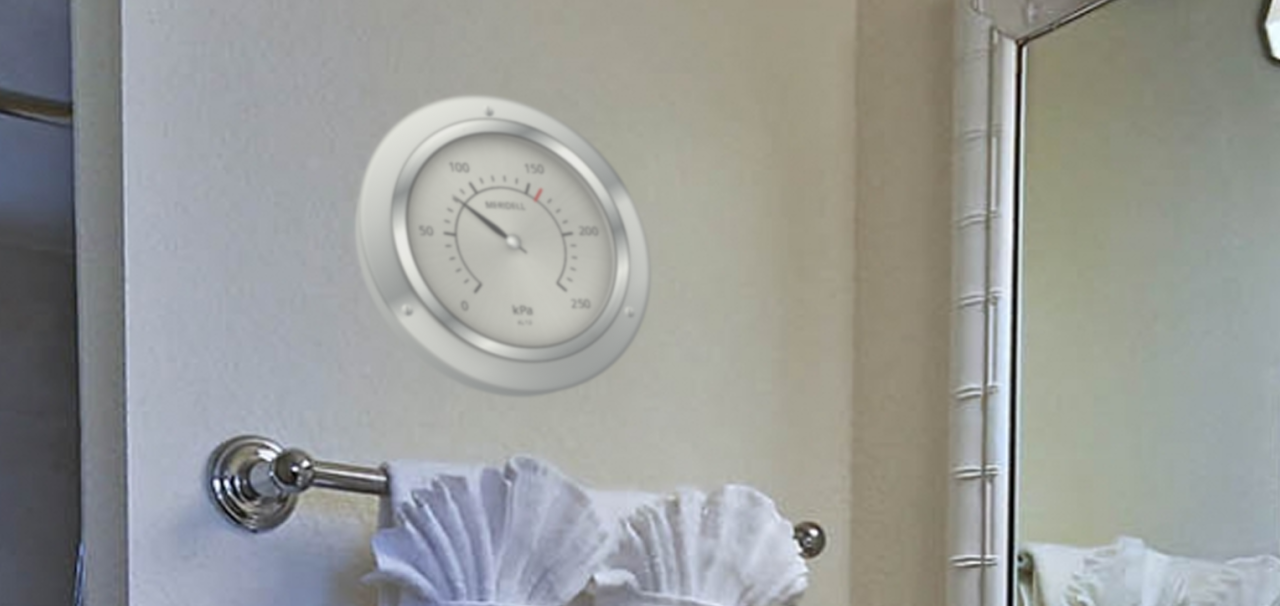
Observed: 80 kPa
